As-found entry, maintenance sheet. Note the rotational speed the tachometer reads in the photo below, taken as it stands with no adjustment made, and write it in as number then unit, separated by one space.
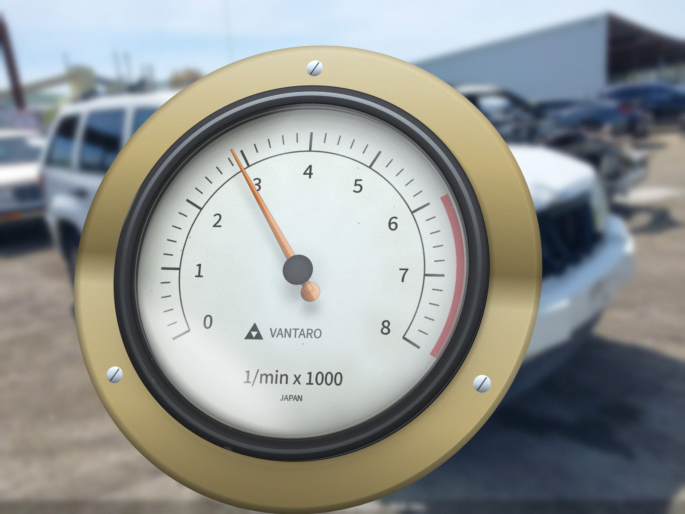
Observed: 2900 rpm
